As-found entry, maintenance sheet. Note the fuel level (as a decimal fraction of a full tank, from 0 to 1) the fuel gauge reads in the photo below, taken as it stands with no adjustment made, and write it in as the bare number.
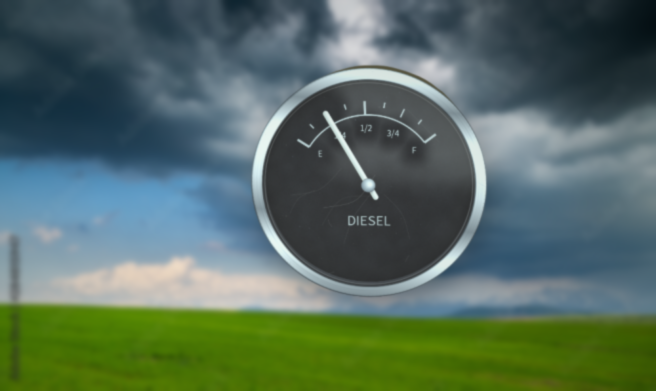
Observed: 0.25
